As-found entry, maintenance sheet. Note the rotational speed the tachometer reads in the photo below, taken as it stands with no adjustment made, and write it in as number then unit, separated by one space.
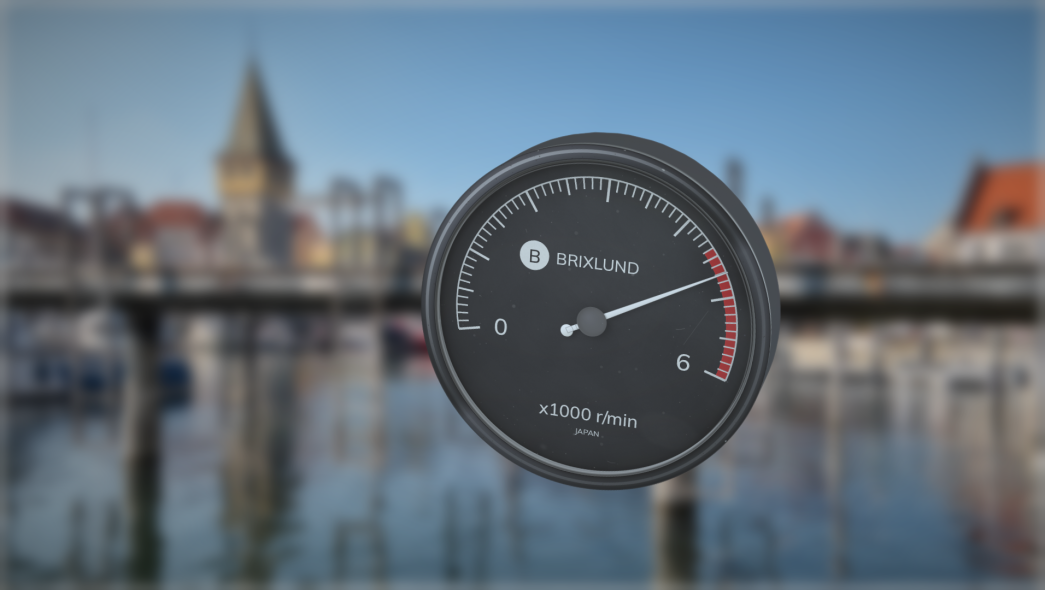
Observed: 4700 rpm
